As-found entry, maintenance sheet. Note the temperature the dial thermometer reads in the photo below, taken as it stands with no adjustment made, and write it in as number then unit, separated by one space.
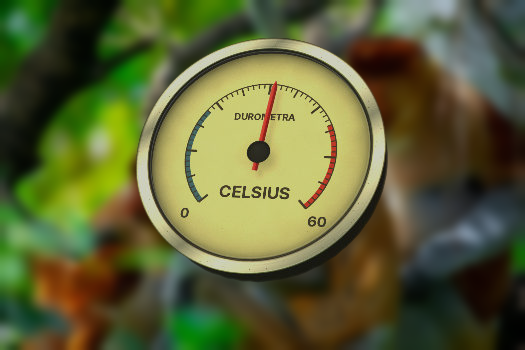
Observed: 31 °C
